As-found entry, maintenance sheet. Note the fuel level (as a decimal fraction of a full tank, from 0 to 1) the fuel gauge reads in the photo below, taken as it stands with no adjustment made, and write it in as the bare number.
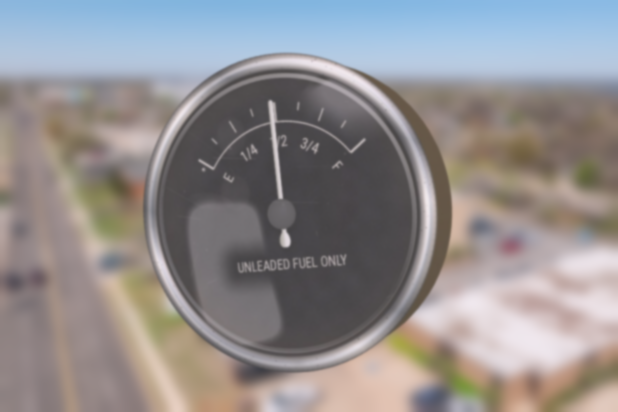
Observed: 0.5
